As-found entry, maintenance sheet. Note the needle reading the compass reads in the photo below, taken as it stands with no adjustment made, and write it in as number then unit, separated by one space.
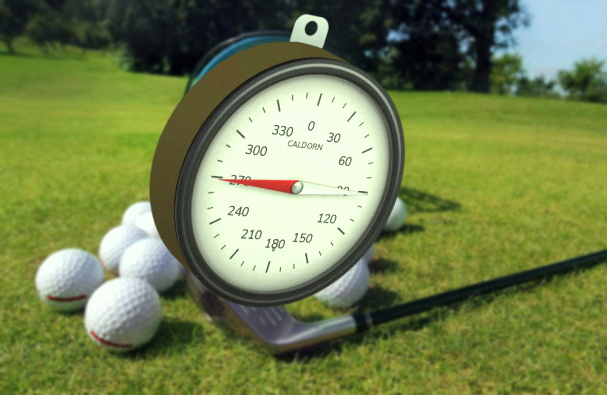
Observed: 270 °
